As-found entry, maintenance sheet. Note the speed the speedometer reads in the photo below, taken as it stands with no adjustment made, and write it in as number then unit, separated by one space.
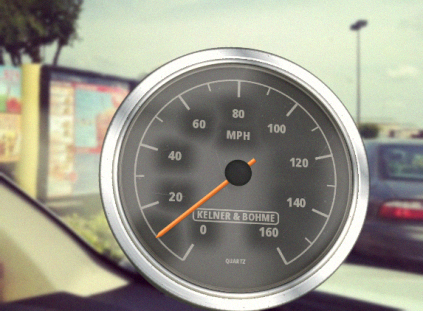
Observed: 10 mph
